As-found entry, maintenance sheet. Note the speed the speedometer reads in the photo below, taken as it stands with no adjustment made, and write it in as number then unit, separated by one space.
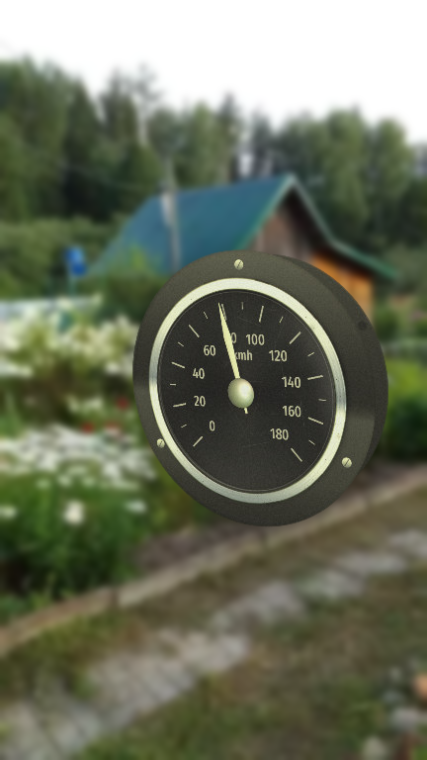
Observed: 80 km/h
